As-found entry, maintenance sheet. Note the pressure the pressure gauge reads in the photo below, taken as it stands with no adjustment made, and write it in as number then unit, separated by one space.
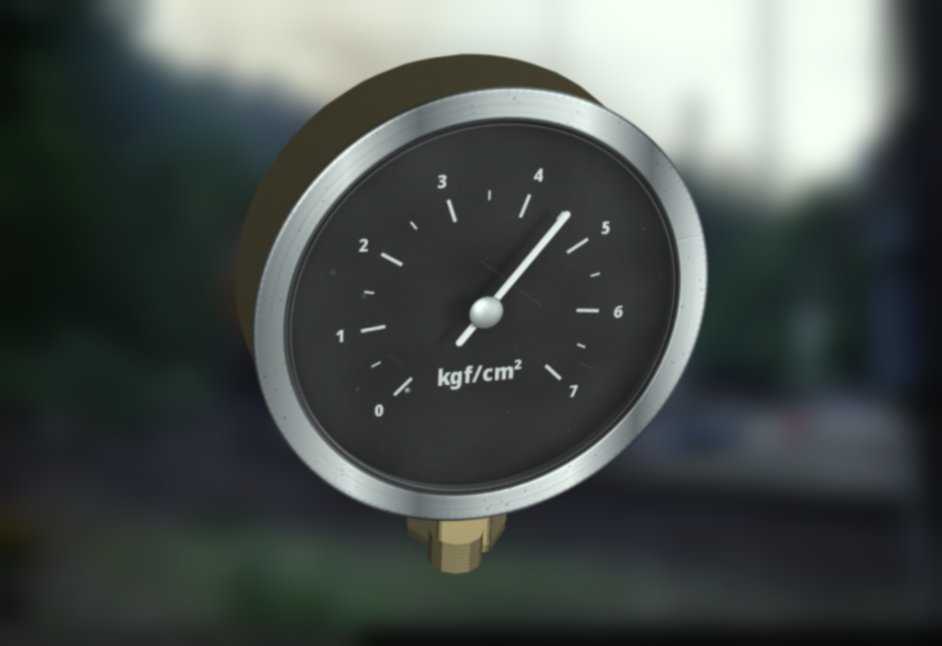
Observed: 4.5 kg/cm²
